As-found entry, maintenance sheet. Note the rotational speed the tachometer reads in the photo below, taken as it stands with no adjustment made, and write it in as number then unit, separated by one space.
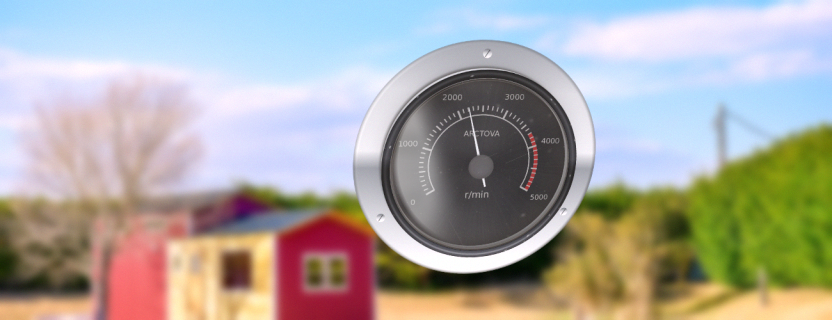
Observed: 2200 rpm
